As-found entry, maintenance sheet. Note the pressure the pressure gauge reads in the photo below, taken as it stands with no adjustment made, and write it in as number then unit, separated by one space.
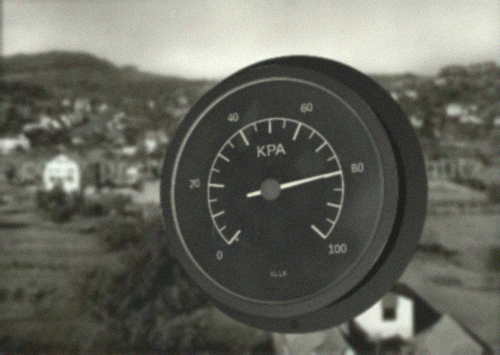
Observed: 80 kPa
